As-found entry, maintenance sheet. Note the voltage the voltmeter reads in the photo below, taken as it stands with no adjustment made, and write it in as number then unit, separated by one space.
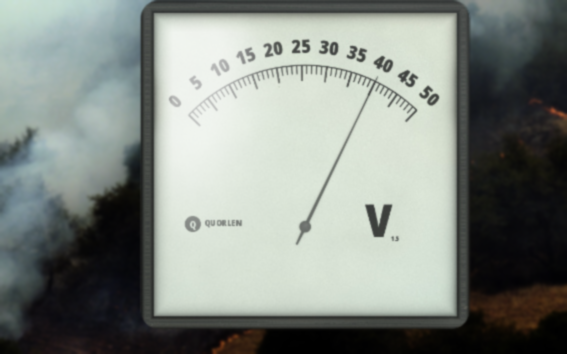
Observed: 40 V
